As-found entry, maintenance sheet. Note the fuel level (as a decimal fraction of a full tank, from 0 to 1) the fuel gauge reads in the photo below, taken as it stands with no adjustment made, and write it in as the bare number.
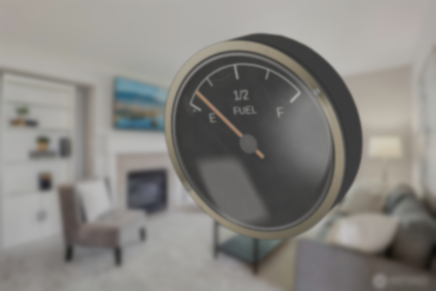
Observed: 0.125
